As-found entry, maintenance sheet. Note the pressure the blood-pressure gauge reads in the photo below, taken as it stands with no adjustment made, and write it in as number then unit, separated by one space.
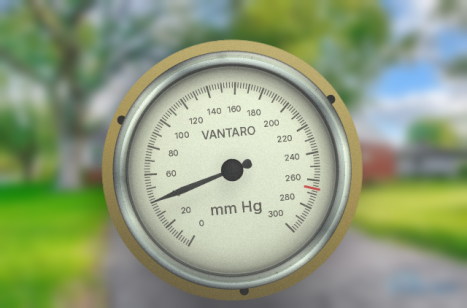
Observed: 40 mmHg
